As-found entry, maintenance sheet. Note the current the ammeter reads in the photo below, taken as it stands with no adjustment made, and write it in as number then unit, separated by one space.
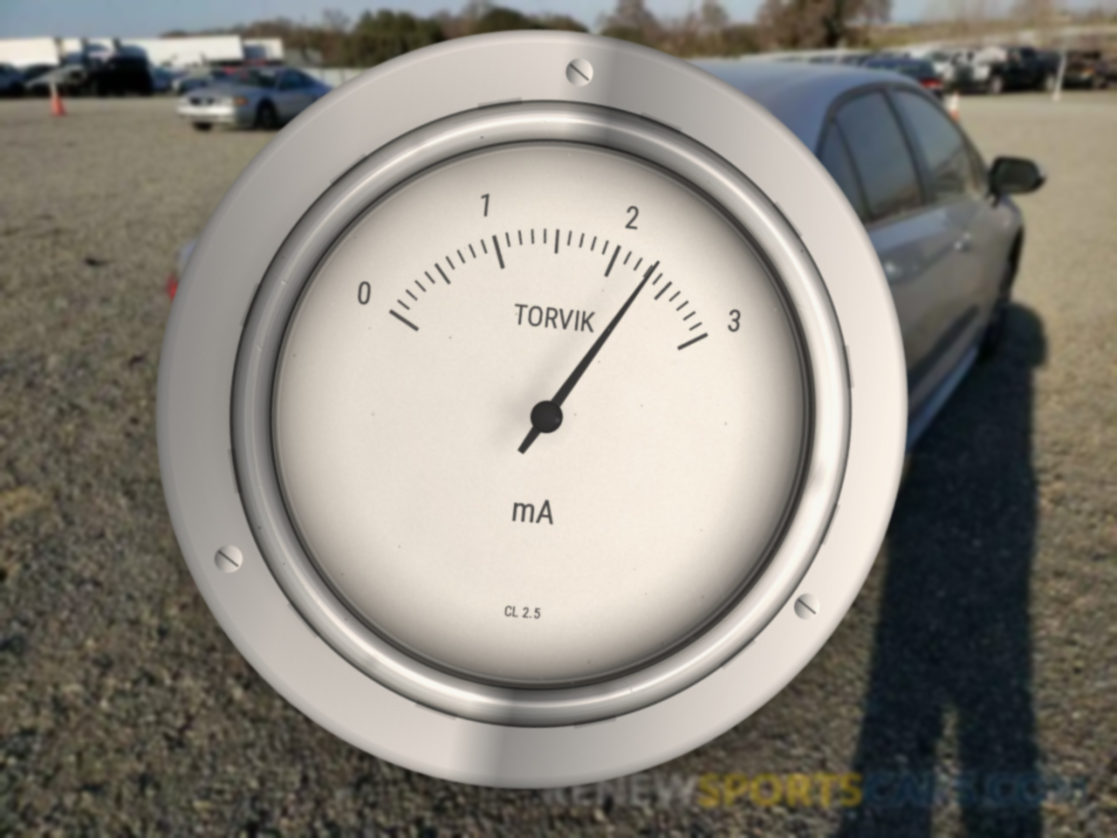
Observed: 2.3 mA
